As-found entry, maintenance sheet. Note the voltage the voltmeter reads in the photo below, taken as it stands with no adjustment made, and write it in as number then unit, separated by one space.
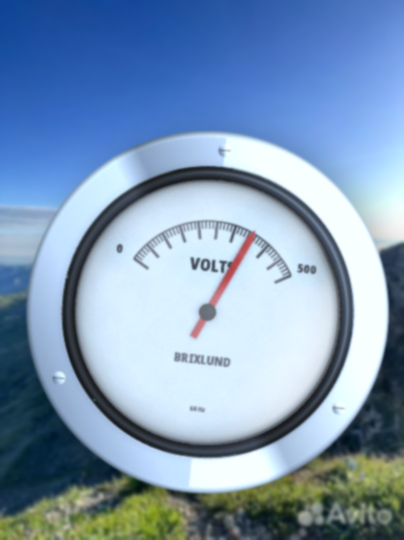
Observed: 350 V
